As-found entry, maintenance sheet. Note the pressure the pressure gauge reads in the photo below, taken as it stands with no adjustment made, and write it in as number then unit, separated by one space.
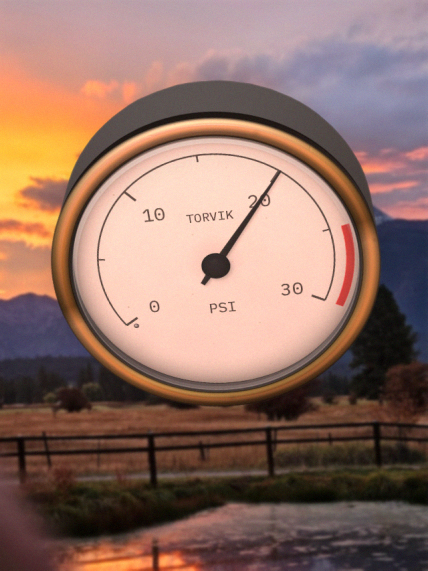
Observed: 20 psi
